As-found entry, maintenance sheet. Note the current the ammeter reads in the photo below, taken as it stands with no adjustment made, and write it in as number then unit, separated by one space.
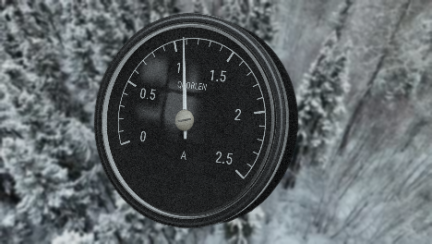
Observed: 1.1 A
